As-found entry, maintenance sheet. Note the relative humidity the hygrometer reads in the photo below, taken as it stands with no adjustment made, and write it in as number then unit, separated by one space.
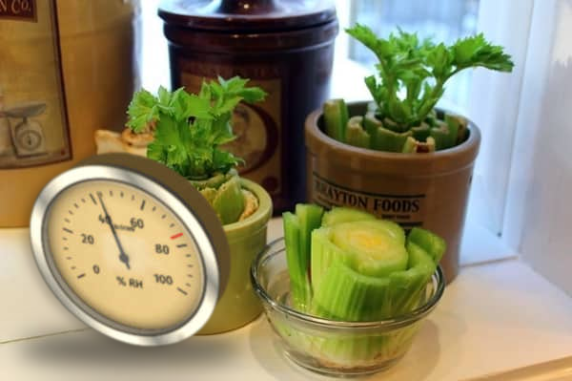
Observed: 44 %
